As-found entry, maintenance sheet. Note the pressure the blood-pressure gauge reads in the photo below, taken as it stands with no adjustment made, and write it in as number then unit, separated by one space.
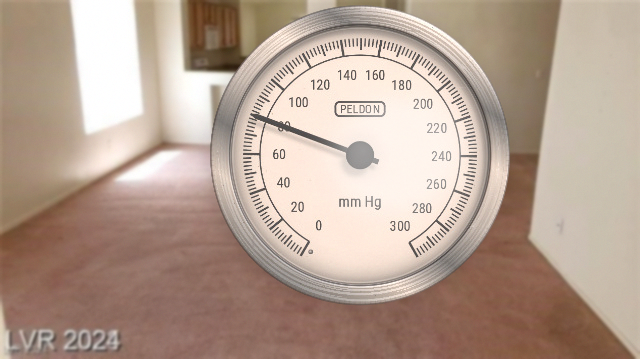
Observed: 80 mmHg
